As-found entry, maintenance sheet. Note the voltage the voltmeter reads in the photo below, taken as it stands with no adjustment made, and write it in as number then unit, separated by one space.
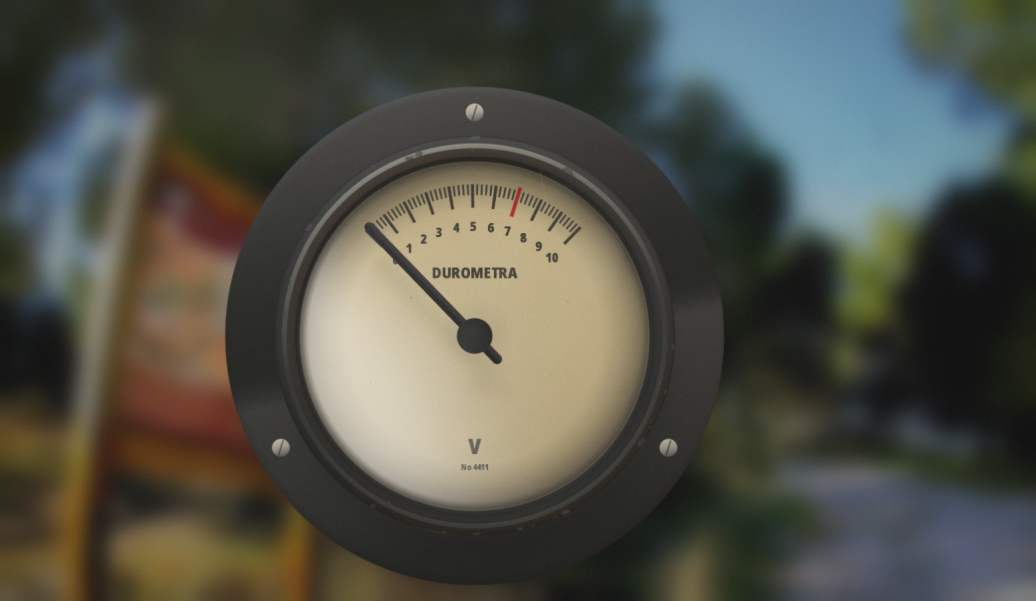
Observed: 0.2 V
